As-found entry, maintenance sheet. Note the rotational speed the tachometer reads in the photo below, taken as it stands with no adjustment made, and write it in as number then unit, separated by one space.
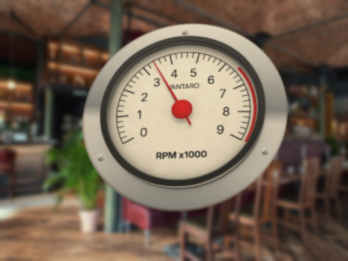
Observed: 3400 rpm
